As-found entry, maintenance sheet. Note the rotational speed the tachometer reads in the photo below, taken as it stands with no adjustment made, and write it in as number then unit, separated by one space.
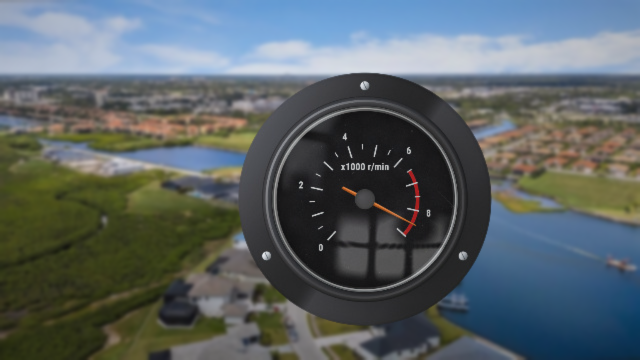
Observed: 8500 rpm
